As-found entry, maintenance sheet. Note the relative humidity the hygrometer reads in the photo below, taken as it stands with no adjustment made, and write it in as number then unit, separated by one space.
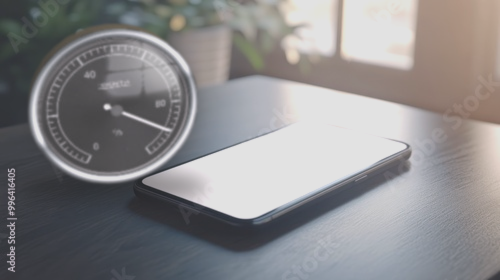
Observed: 90 %
